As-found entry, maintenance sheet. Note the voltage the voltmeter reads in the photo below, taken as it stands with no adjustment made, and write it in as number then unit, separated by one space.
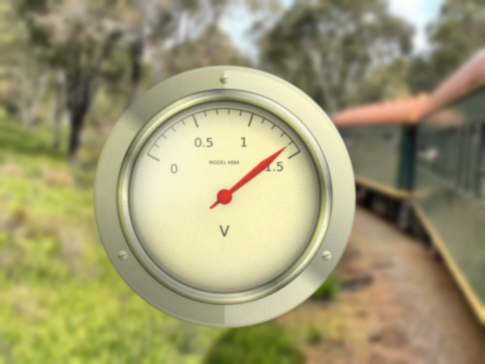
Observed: 1.4 V
